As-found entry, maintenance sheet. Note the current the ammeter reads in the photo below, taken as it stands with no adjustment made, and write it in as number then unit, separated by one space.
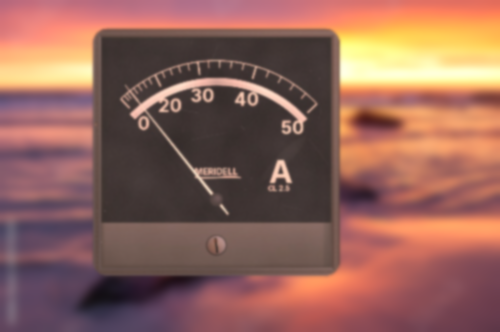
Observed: 10 A
